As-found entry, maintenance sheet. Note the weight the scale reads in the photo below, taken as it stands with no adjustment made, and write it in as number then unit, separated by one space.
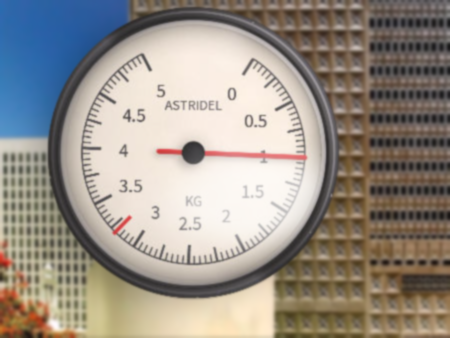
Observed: 1 kg
